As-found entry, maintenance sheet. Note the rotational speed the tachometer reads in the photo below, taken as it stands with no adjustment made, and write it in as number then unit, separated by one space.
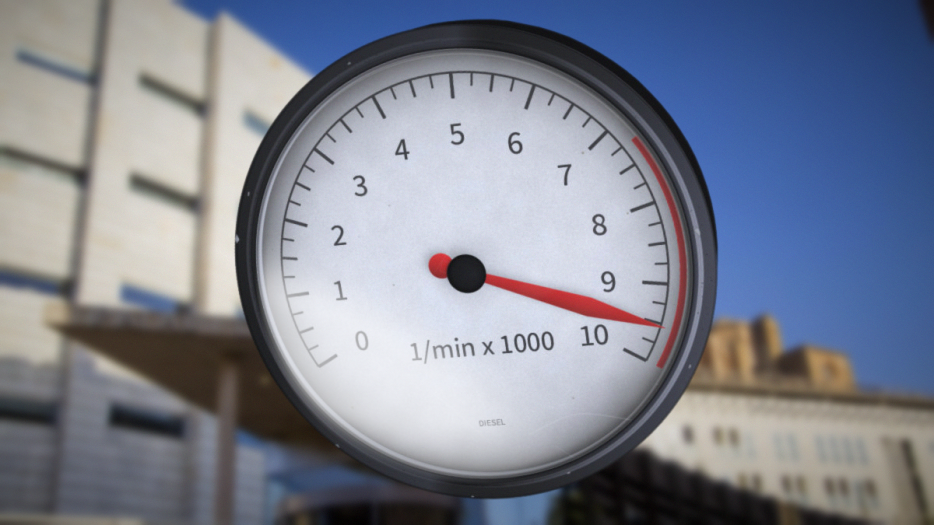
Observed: 9500 rpm
